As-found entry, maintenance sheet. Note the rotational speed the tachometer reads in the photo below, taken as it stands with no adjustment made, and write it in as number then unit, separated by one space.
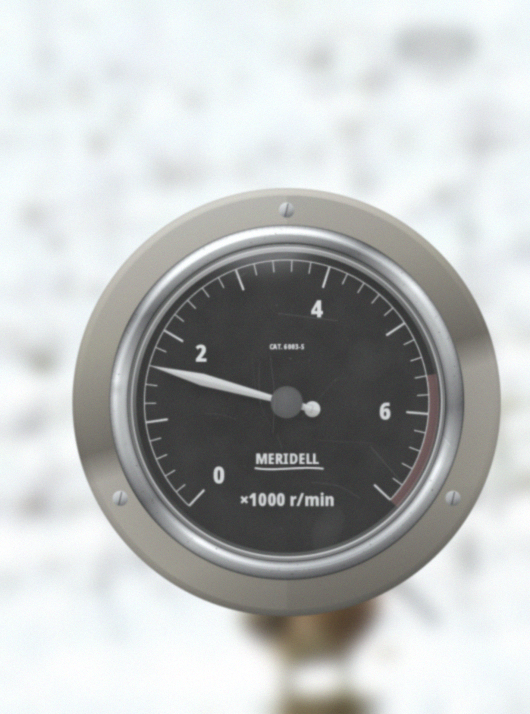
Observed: 1600 rpm
